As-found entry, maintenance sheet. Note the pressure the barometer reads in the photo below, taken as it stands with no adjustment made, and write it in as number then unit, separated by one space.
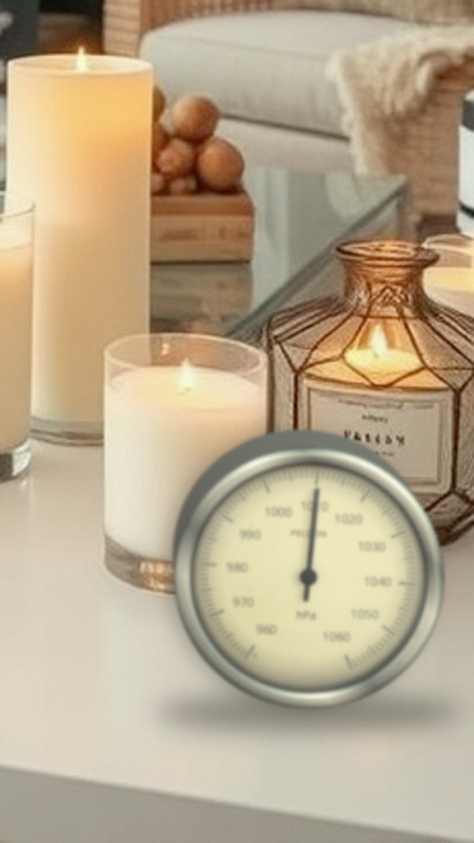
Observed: 1010 hPa
